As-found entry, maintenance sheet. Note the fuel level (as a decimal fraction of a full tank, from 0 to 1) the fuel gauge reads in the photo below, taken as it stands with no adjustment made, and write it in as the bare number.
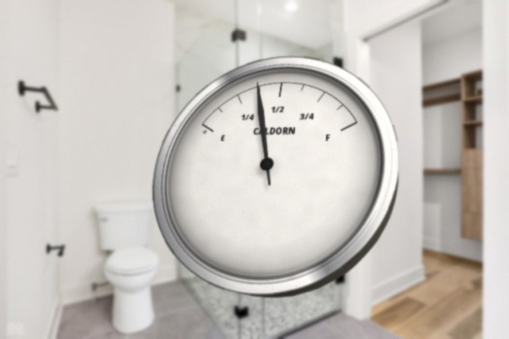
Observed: 0.375
